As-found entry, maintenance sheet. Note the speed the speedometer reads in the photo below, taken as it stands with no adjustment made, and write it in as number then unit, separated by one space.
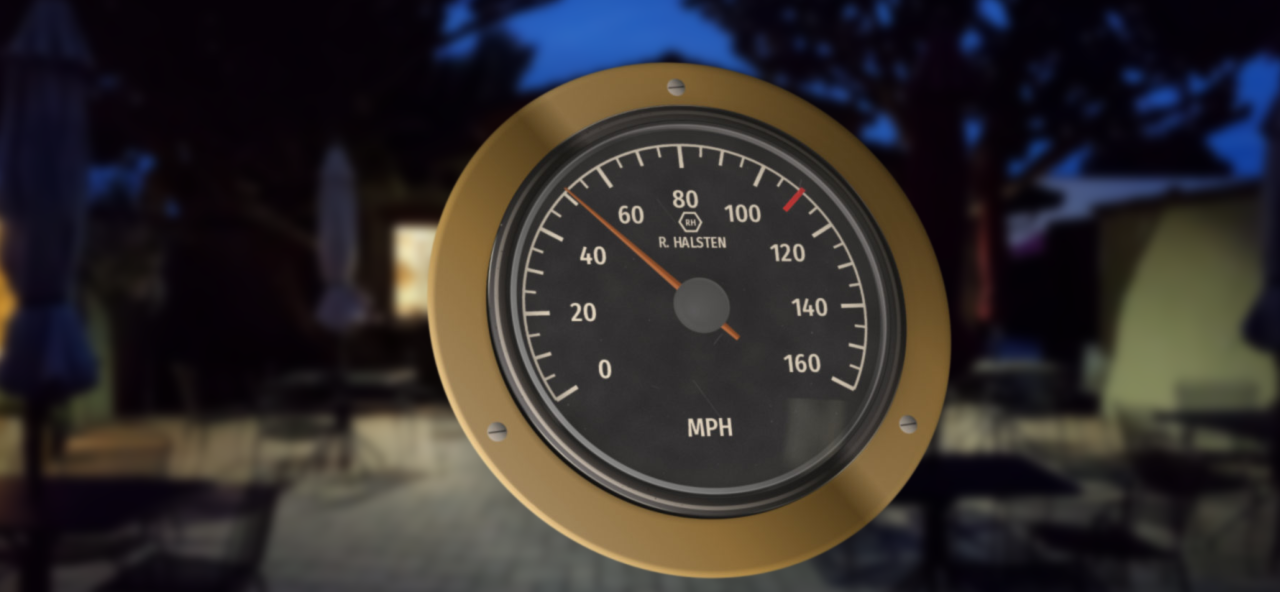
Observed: 50 mph
